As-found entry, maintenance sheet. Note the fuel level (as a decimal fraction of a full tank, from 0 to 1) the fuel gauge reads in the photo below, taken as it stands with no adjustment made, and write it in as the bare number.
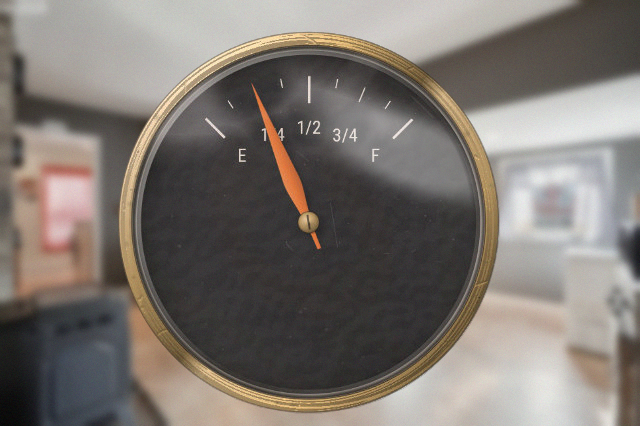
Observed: 0.25
